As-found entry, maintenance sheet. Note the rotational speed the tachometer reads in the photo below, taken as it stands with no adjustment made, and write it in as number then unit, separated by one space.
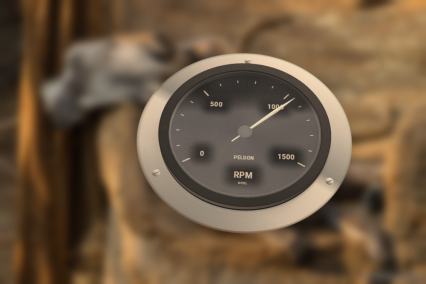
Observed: 1050 rpm
